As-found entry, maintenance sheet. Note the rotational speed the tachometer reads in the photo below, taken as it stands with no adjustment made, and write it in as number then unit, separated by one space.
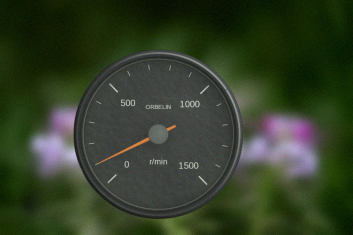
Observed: 100 rpm
